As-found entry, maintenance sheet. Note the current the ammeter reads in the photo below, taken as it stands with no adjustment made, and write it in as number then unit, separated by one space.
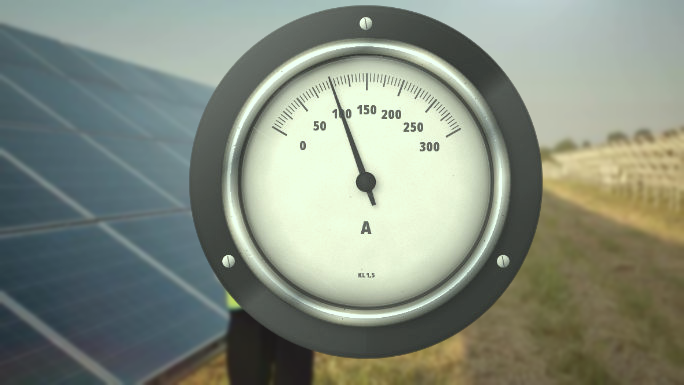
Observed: 100 A
